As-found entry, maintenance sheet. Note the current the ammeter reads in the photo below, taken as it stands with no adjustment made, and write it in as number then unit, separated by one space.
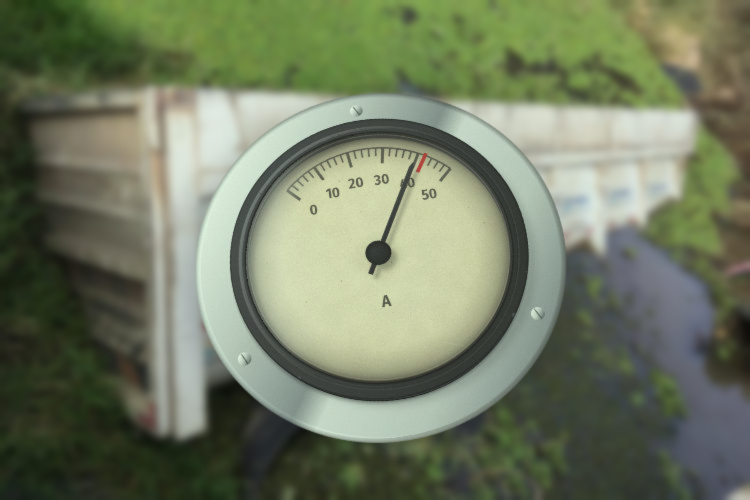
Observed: 40 A
